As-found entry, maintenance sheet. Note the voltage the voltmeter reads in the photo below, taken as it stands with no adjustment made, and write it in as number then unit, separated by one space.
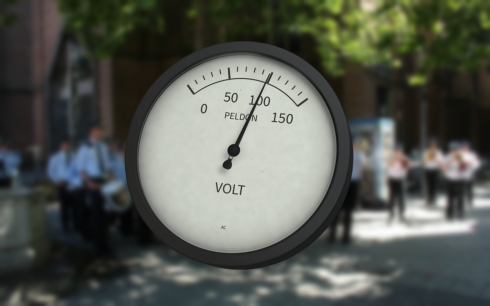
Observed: 100 V
